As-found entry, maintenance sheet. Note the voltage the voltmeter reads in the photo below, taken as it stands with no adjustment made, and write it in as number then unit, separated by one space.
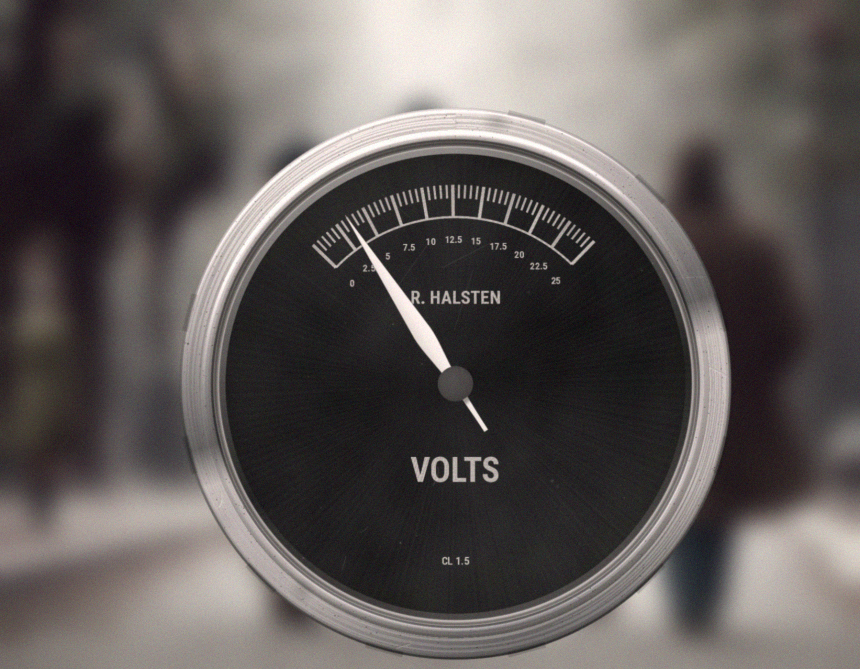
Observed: 3.5 V
